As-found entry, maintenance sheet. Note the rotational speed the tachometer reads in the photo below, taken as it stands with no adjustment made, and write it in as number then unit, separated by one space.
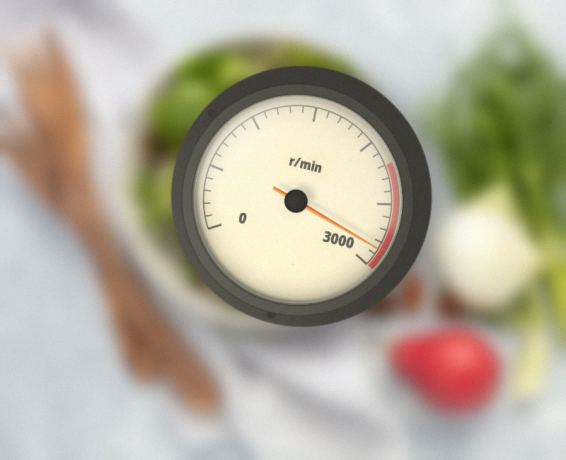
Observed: 2850 rpm
